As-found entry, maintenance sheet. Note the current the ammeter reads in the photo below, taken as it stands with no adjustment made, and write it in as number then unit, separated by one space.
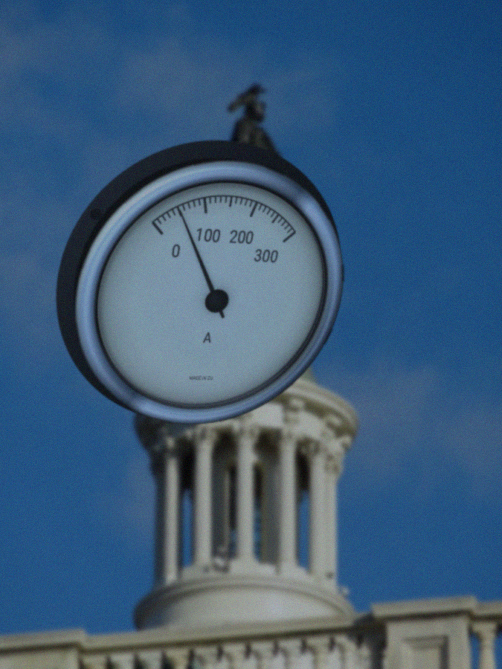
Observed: 50 A
